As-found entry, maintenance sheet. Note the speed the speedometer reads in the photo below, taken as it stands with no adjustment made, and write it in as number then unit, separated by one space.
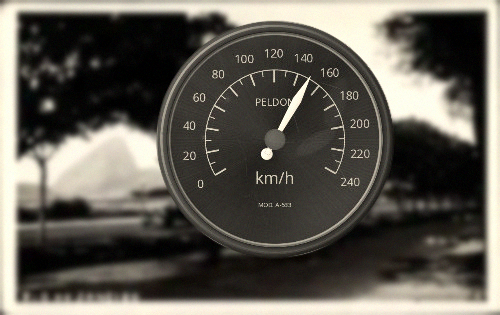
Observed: 150 km/h
